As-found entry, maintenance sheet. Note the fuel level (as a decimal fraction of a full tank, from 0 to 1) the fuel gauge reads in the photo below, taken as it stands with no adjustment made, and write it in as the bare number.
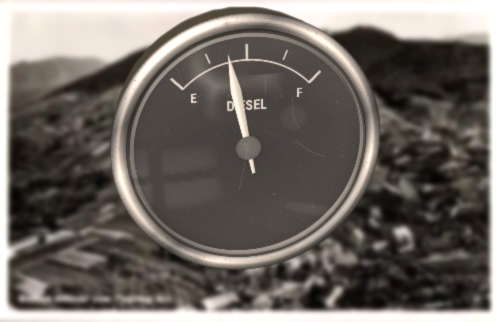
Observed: 0.375
